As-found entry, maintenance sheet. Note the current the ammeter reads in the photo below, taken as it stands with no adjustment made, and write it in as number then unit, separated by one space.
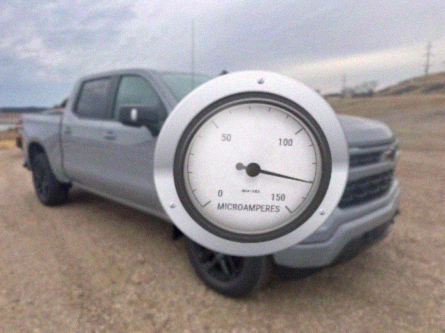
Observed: 130 µA
